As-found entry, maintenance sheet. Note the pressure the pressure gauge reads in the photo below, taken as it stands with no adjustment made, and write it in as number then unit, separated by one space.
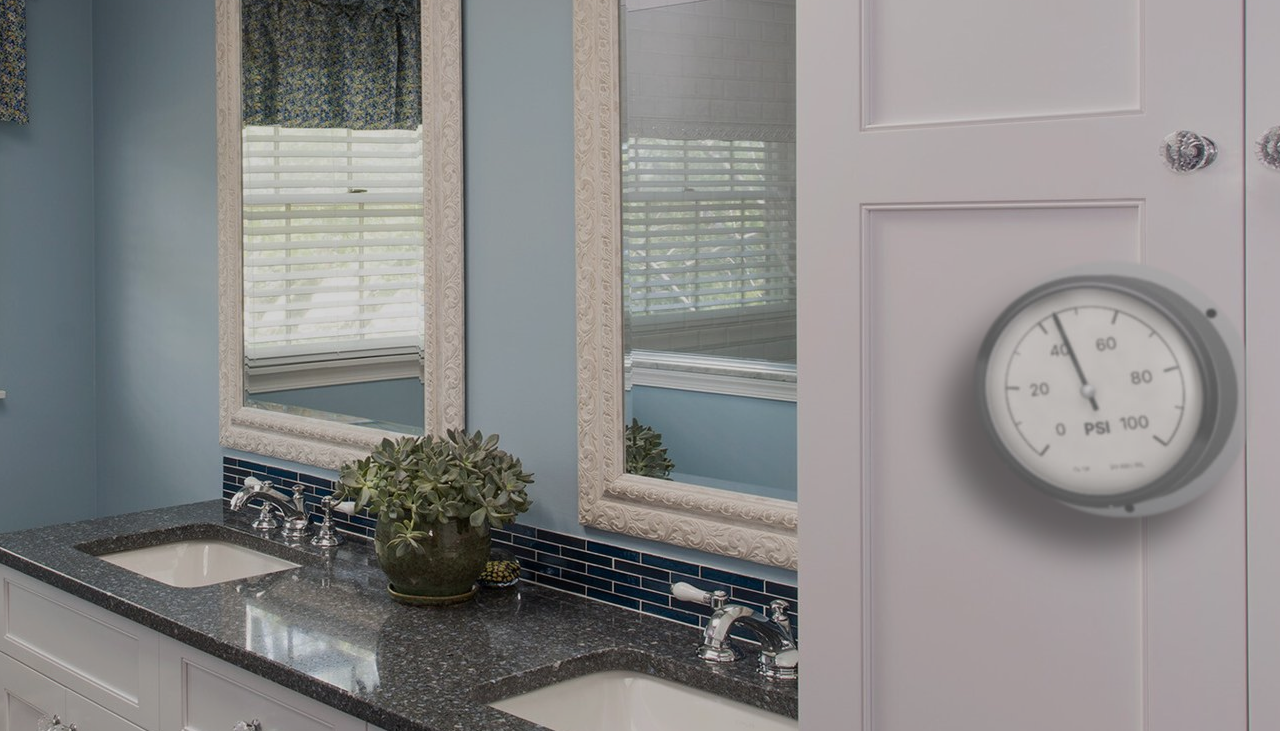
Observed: 45 psi
